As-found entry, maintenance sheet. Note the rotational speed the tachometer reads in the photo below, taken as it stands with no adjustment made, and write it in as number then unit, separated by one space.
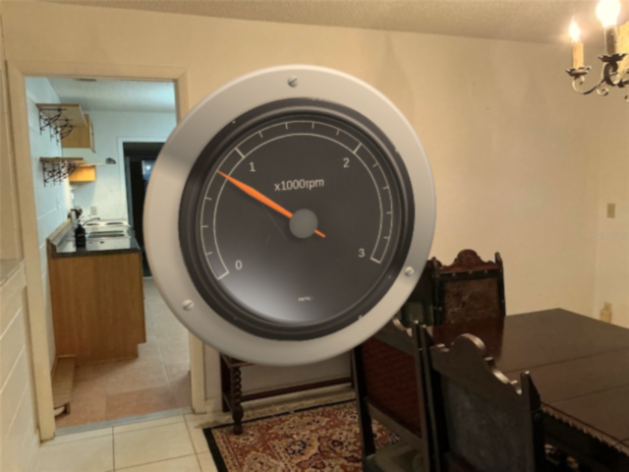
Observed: 800 rpm
